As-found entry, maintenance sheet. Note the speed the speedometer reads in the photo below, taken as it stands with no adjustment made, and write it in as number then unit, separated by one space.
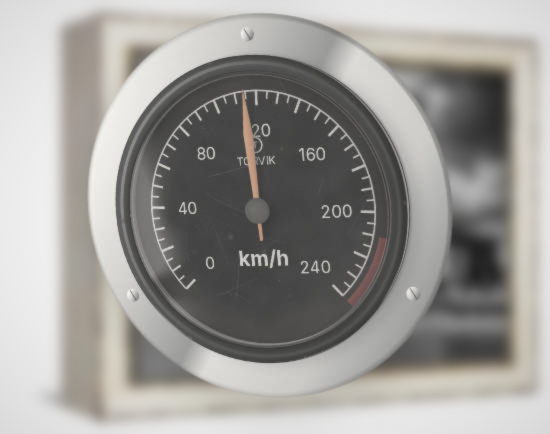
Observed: 115 km/h
